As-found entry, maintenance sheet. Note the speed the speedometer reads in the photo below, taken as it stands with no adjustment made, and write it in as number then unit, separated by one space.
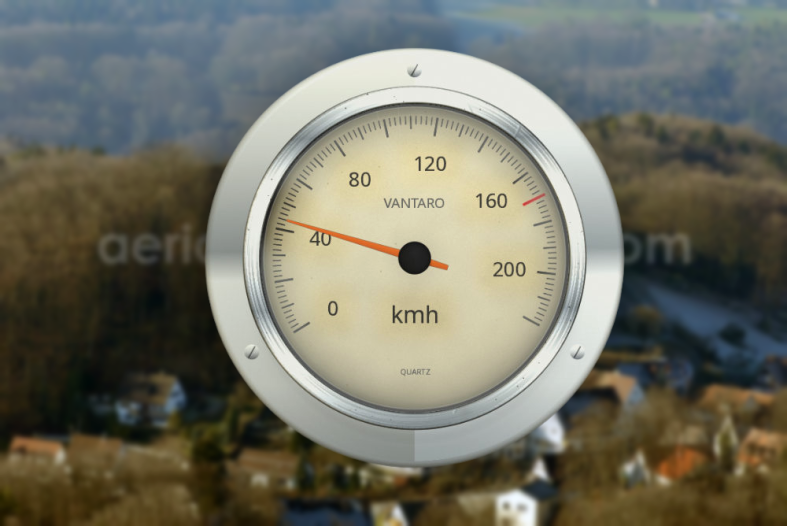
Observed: 44 km/h
